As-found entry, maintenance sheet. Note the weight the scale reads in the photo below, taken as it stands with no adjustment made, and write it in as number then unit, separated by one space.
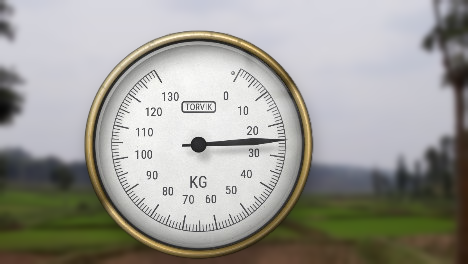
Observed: 25 kg
